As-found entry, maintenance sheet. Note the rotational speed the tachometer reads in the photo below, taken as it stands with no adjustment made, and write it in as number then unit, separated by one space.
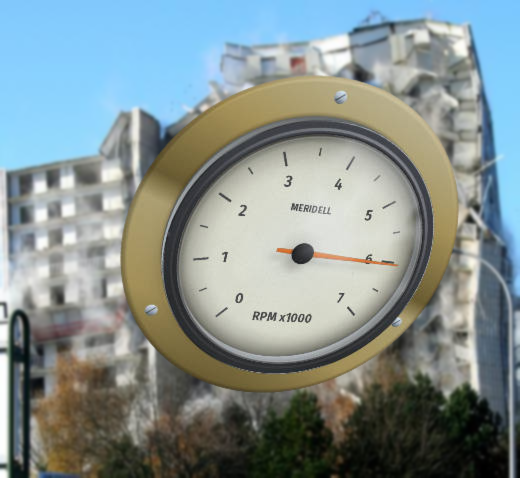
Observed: 6000 rpm
